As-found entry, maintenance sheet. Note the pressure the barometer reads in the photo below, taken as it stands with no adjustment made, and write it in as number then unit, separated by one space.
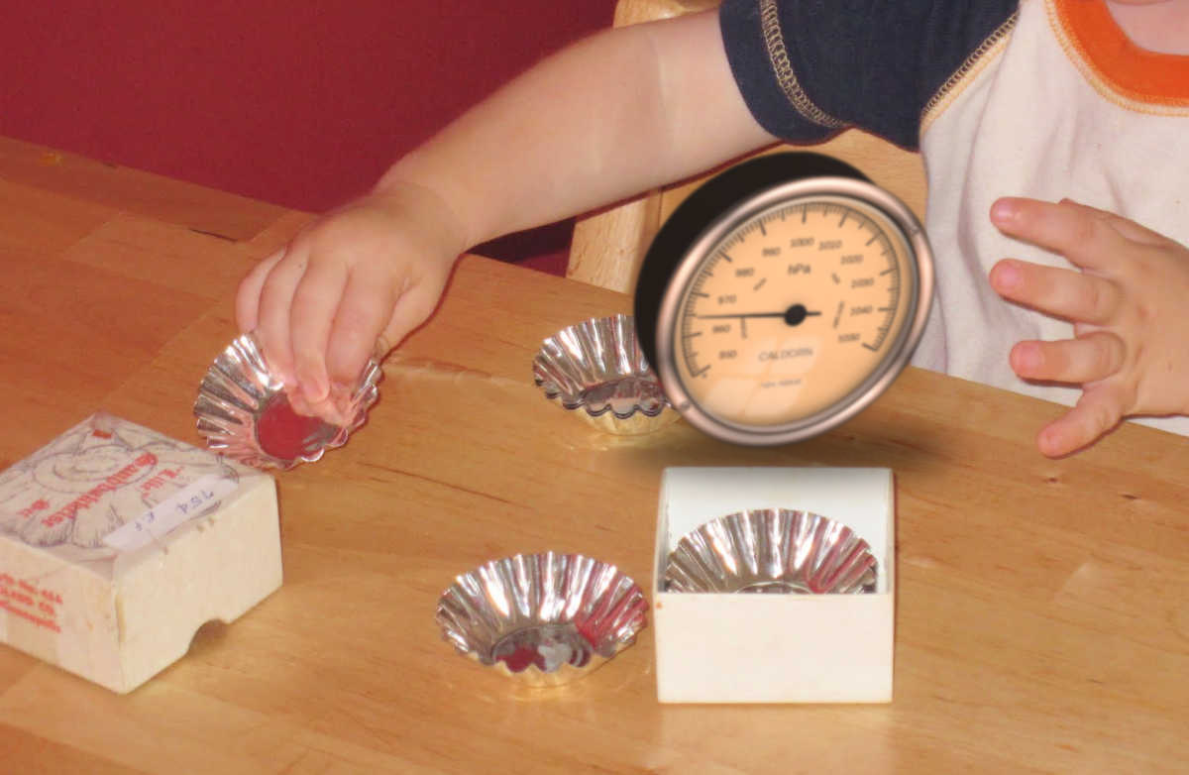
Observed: 965 hPa
